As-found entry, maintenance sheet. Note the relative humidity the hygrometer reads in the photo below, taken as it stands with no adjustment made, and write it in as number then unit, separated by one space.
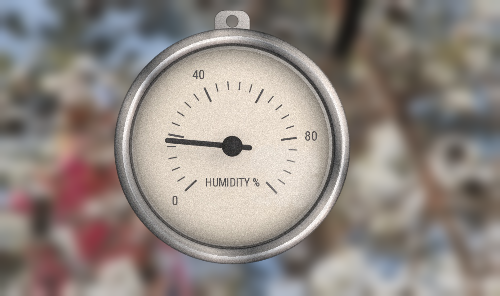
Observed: 18 %
